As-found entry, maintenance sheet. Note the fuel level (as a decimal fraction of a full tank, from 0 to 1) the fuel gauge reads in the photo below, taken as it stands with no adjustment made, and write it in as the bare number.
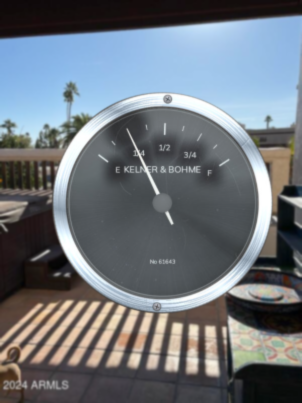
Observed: 0.25
